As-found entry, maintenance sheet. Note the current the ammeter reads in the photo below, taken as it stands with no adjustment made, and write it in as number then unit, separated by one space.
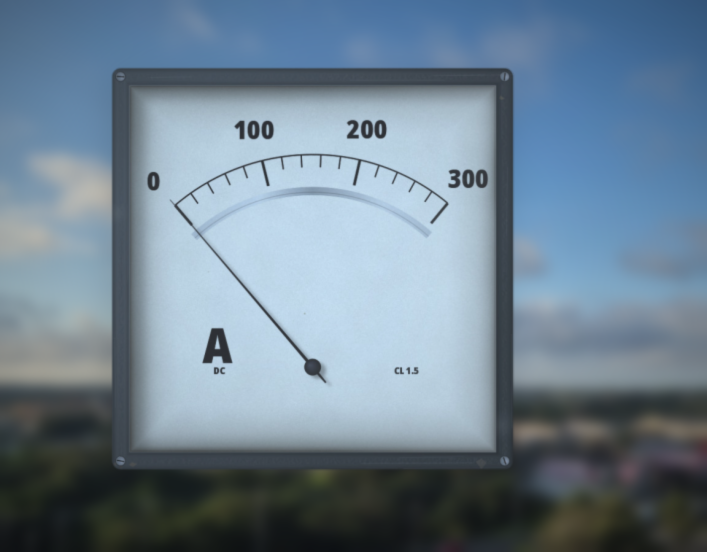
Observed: 0 A
